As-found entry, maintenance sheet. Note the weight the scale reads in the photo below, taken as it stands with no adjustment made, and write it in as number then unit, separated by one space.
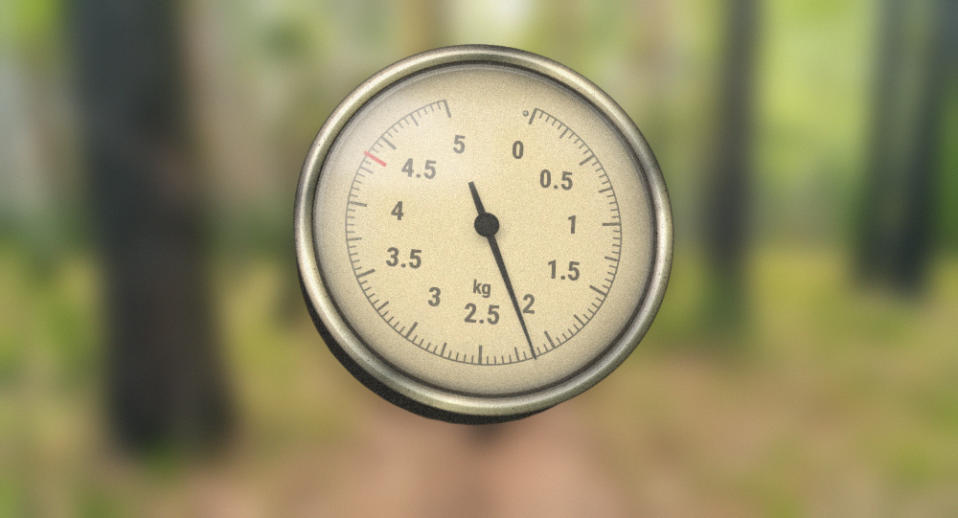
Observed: 2.15 kg
